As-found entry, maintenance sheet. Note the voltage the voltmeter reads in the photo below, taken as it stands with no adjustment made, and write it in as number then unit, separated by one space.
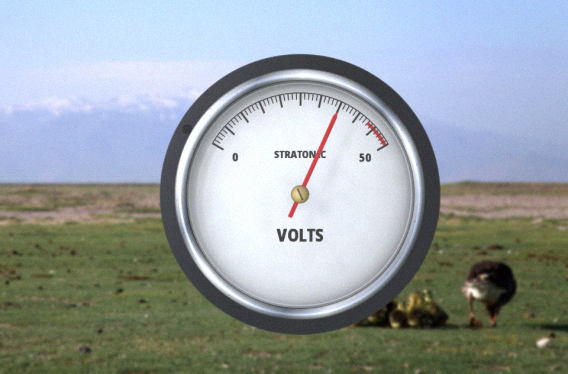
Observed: 35 V
